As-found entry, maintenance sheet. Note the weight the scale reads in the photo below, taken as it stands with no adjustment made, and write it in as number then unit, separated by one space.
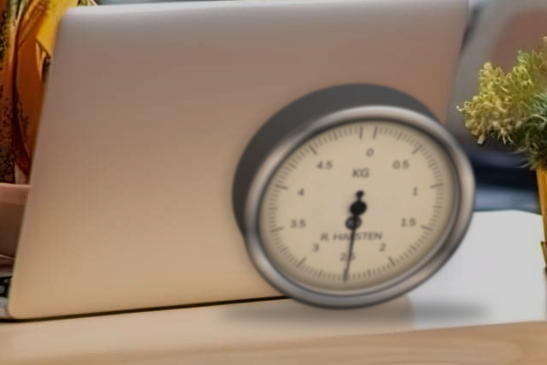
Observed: 2.5 kg
